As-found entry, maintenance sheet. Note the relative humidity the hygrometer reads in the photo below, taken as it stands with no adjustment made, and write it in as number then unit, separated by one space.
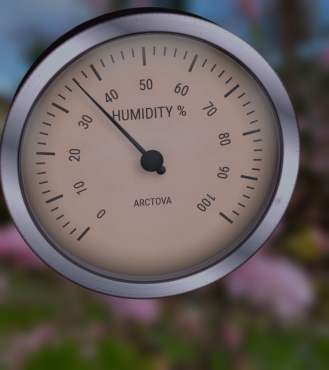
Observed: 36 %
